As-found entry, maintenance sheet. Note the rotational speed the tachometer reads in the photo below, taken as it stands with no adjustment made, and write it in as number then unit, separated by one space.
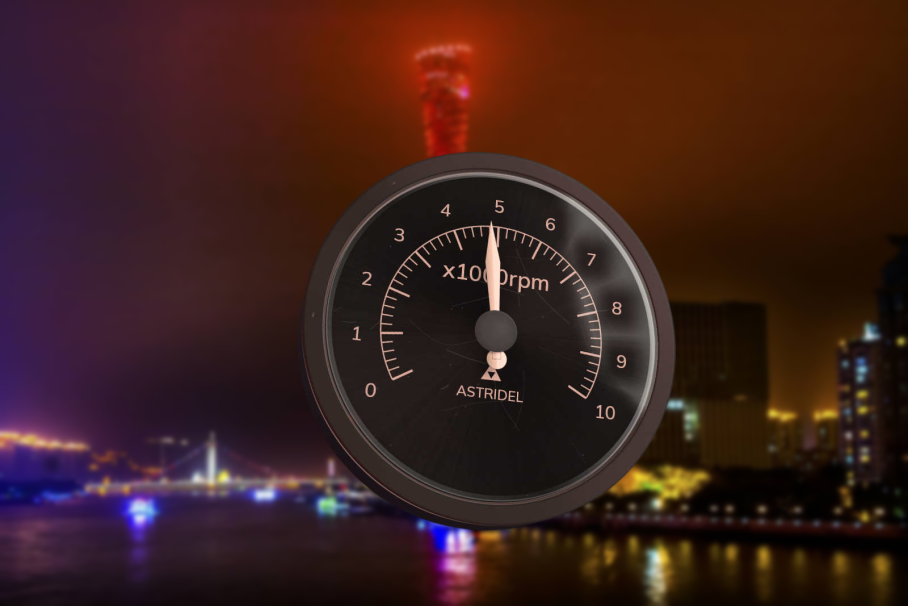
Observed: 4800 rpm
